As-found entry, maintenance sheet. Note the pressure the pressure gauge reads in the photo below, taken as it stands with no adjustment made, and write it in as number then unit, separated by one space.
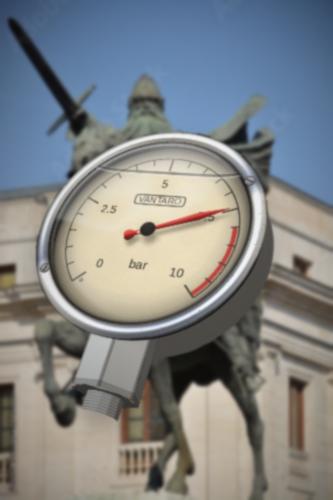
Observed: 7.5 bar
